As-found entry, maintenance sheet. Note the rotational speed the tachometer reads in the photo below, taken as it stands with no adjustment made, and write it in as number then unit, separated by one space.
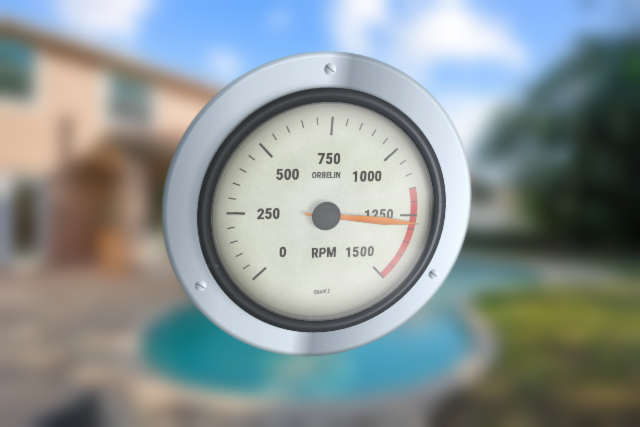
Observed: 1275 rpm
